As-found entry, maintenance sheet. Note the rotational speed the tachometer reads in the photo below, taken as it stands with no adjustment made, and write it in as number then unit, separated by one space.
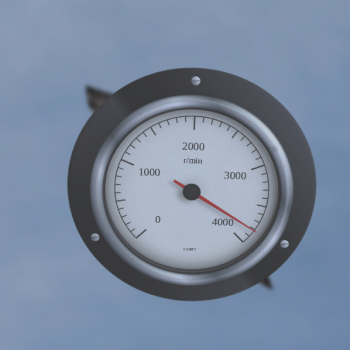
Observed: 3800 rpm
